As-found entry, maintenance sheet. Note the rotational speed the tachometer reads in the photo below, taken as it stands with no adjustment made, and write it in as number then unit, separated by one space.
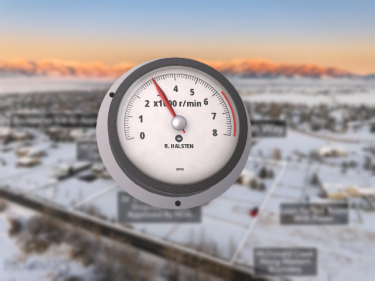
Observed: 3000 rpm
